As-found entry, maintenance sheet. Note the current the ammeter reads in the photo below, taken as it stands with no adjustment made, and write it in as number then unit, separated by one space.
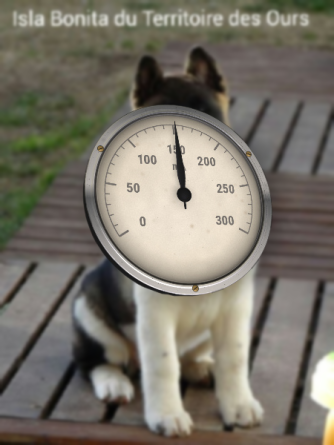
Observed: 150 mA
